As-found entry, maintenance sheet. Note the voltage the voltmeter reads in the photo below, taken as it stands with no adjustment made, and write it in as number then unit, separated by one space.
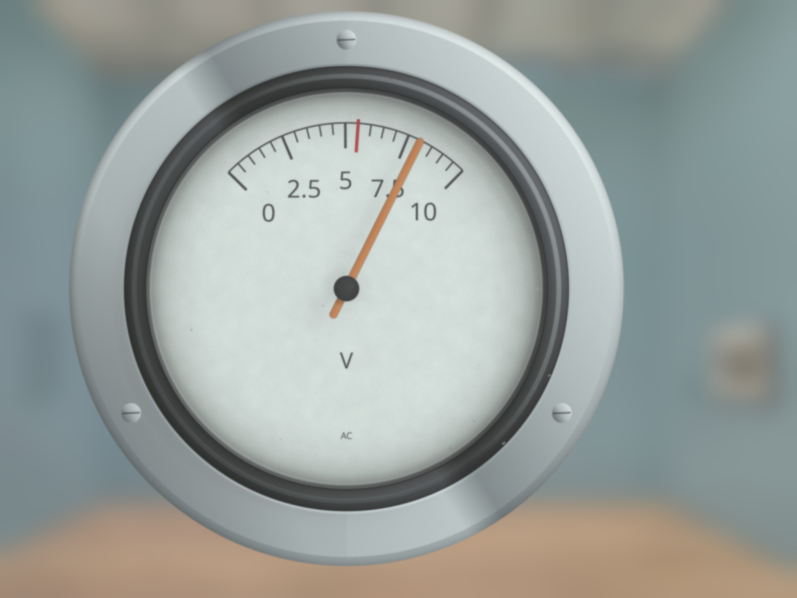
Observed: 8 V
